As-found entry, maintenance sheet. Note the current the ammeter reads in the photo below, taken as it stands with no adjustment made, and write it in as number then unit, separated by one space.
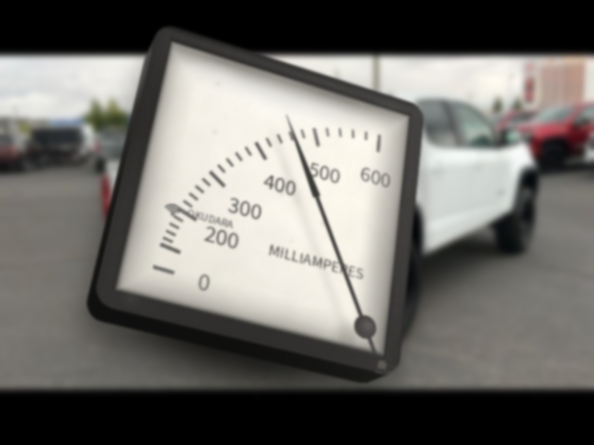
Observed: 460 mA
